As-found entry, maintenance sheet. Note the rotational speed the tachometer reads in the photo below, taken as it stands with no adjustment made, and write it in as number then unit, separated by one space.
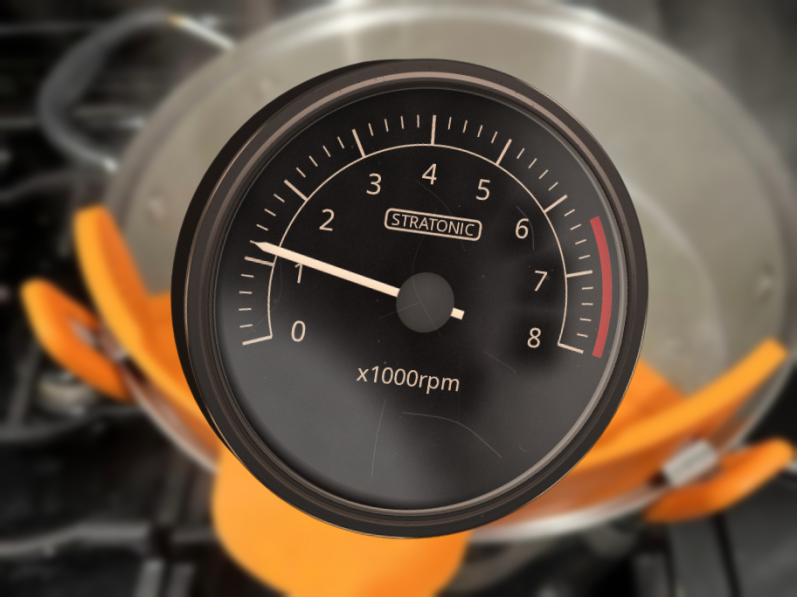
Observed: 1200 rpm
